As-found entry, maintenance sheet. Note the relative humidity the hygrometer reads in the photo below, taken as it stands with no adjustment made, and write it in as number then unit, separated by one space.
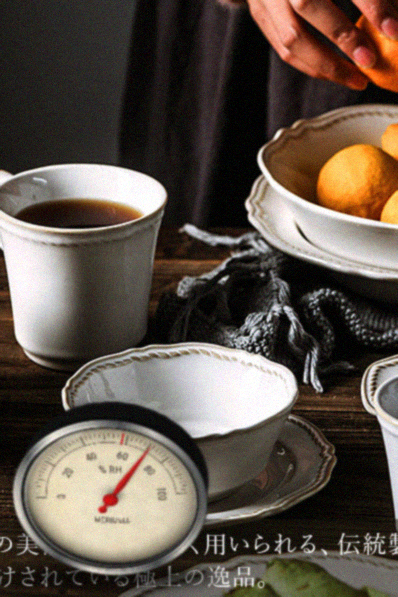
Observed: 70 %
